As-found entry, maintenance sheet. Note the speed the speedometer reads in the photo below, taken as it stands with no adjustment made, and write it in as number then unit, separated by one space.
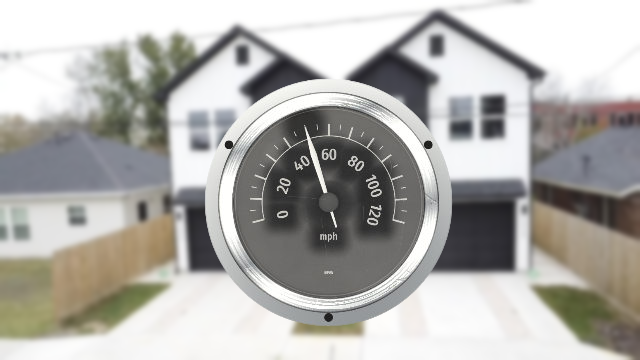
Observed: 50 mph
